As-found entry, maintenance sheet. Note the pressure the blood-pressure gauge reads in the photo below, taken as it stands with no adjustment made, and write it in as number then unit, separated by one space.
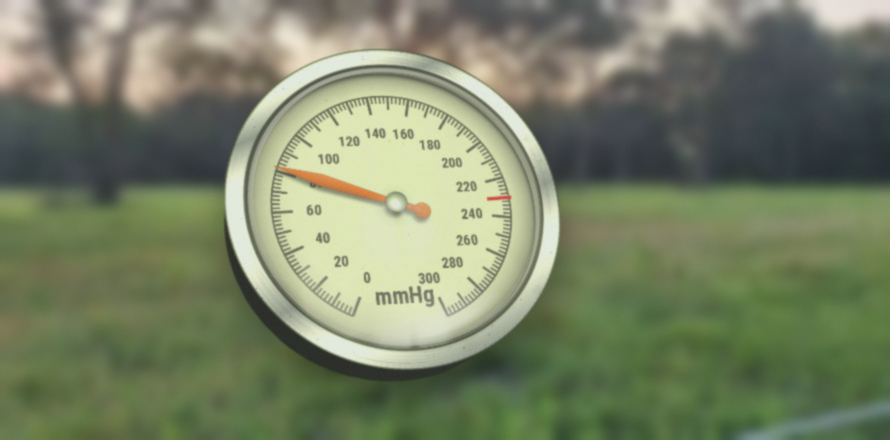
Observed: 80 mmHg
